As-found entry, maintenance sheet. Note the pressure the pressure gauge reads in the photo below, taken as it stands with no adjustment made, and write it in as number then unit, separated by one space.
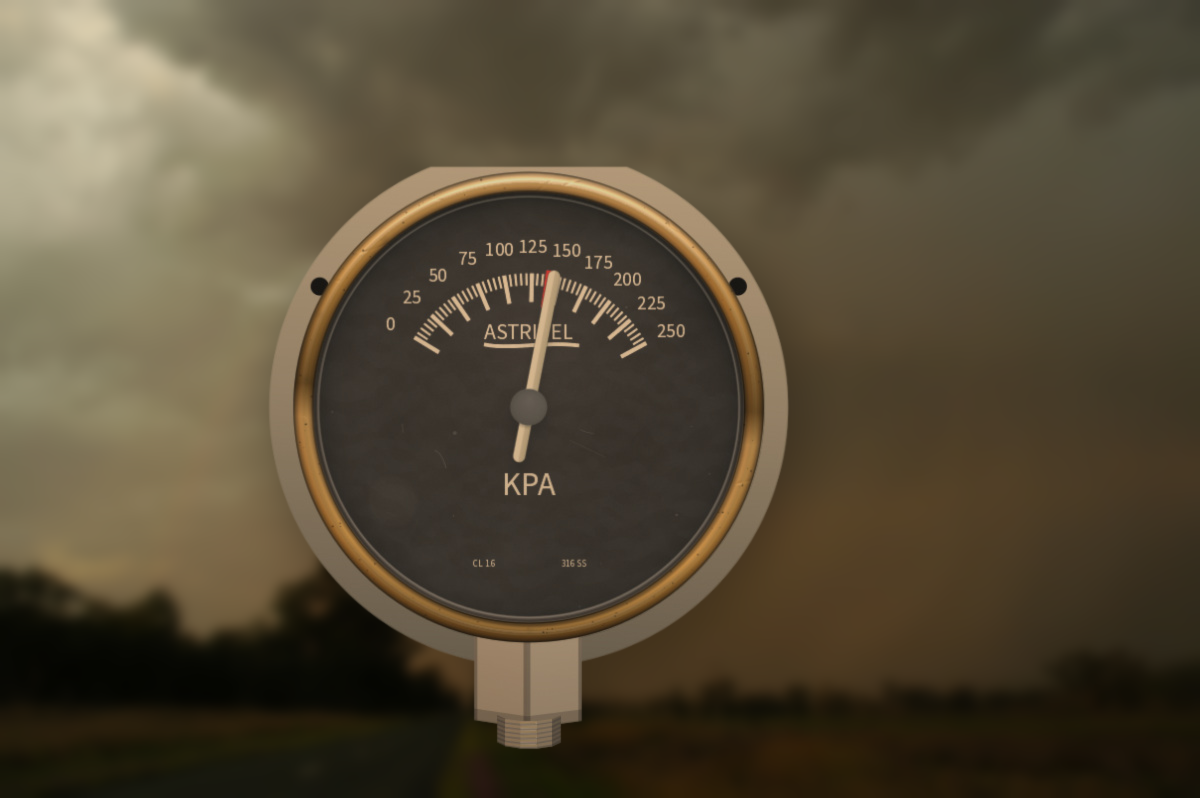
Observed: 145 kPa
